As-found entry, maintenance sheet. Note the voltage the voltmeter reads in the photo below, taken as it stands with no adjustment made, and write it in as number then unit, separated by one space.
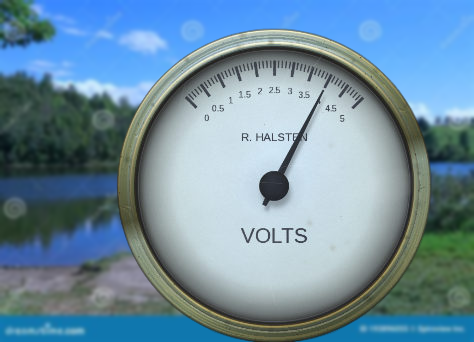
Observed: 4 V
